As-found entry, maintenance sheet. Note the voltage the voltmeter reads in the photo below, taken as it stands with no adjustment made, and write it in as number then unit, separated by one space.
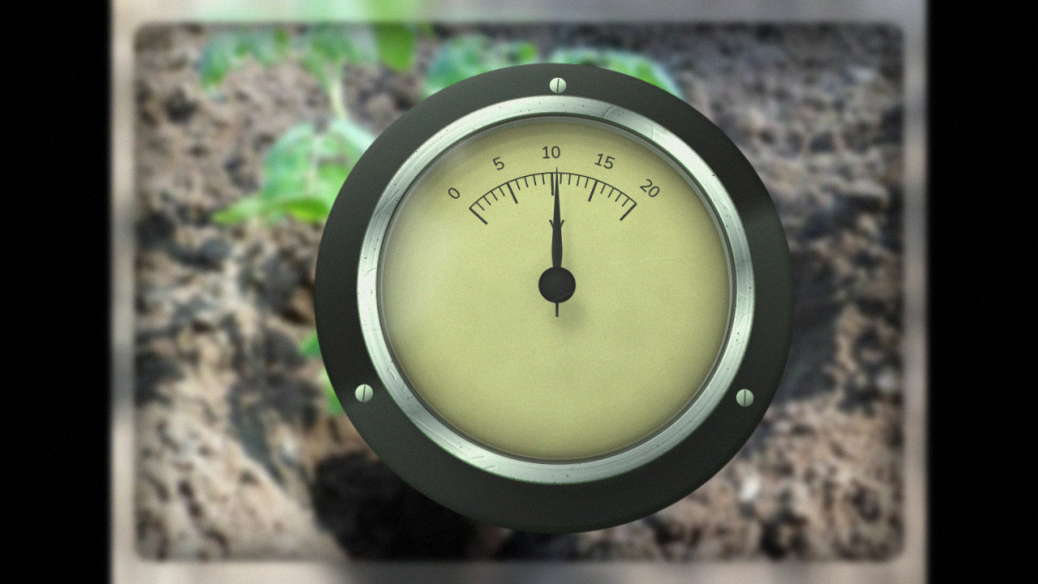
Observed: 10.5 V
